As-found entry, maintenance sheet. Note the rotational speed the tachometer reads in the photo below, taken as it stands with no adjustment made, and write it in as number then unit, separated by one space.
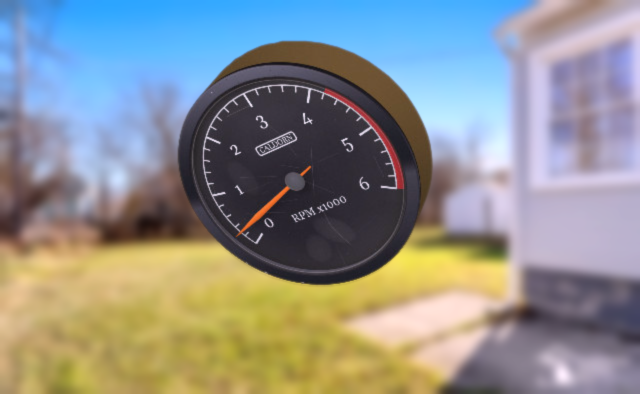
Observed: 300 rpm
